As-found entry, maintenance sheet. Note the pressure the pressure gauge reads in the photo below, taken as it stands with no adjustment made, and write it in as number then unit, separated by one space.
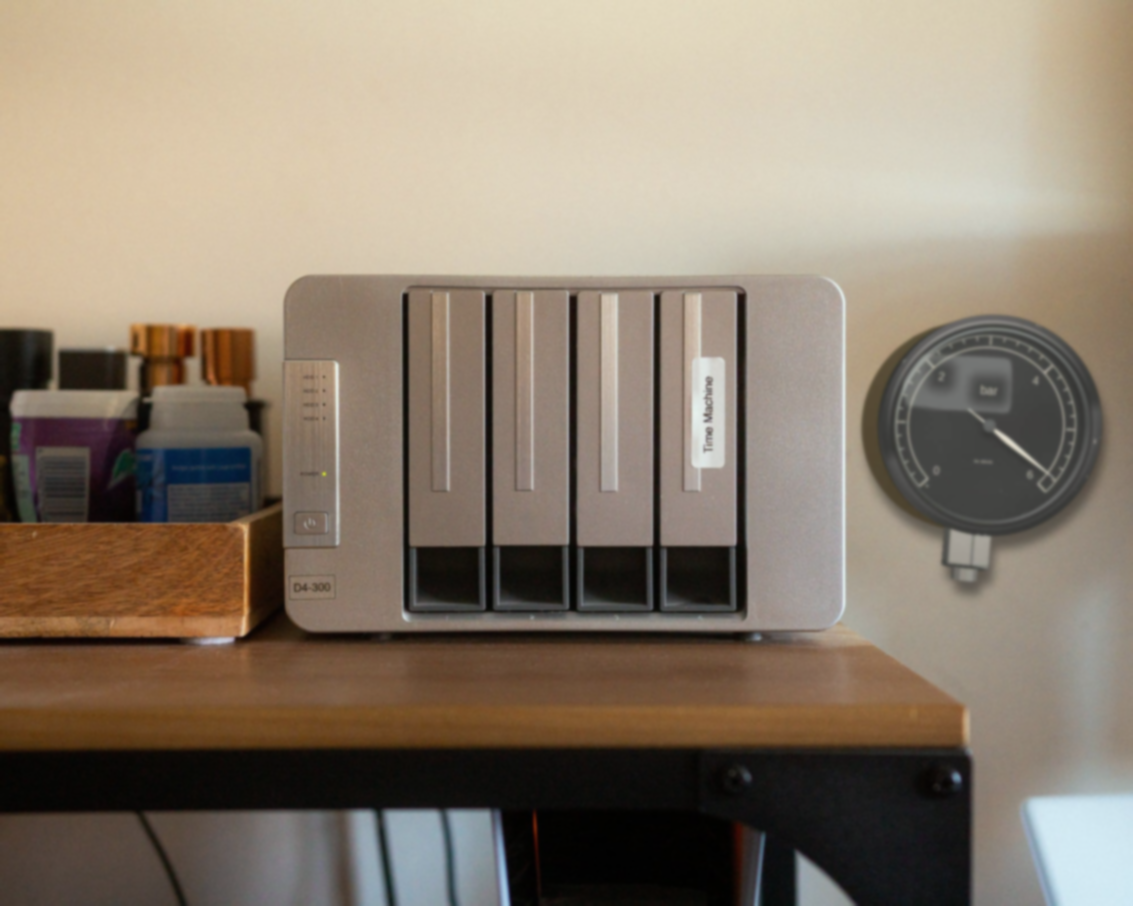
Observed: 5.8 bar
